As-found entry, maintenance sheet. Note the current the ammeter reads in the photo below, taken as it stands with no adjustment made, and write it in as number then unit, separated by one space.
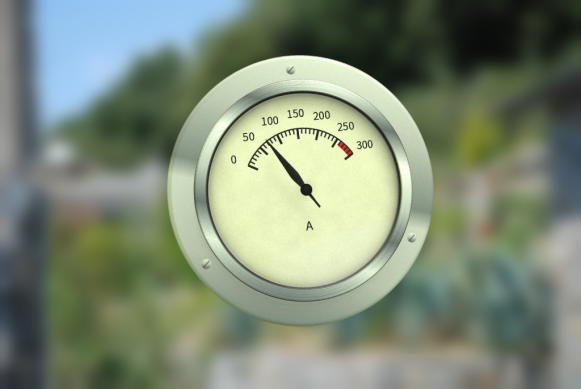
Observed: 70 A
